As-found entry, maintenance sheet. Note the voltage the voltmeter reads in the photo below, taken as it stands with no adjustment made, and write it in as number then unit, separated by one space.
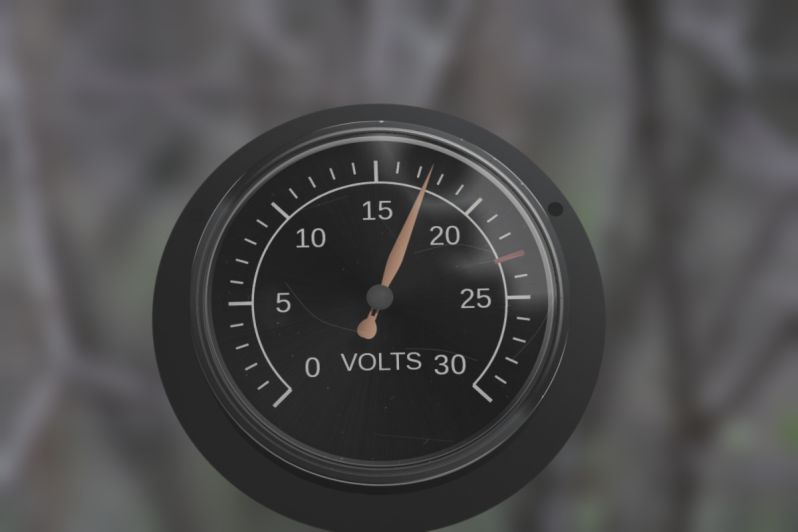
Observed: 17.5 V
